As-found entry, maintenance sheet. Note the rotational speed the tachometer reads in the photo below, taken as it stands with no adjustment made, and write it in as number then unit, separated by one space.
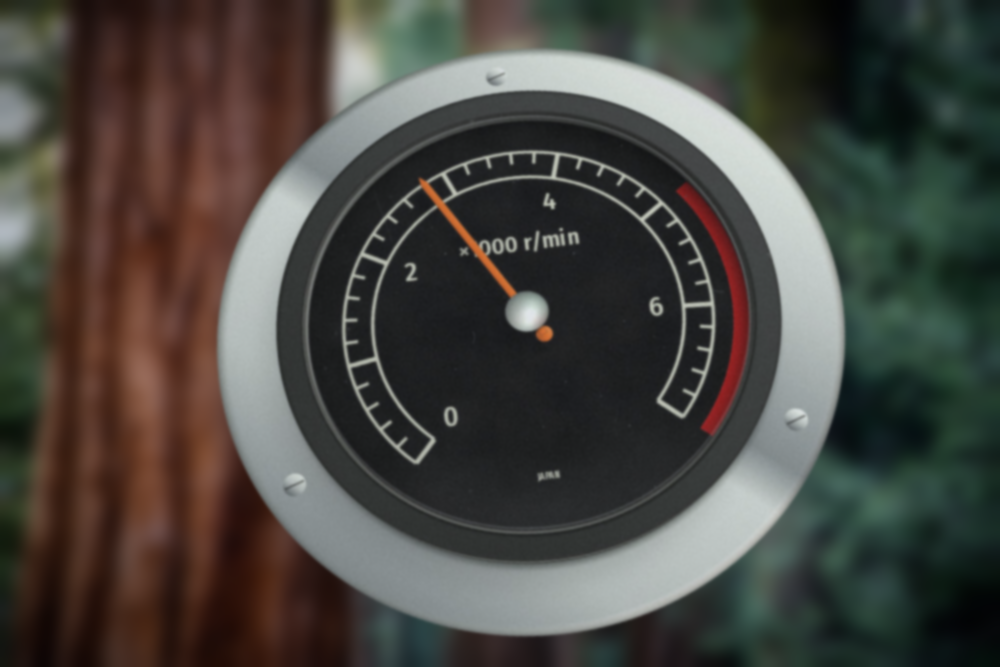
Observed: 2800 rpm
